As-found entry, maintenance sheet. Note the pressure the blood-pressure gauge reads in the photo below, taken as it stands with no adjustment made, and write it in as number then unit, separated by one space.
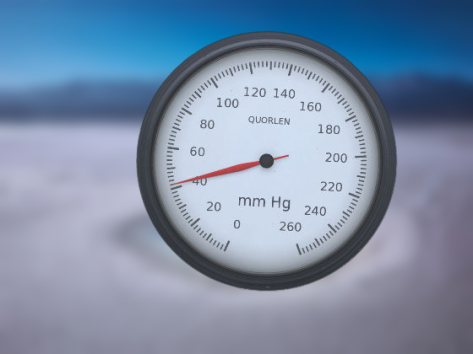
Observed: 42 mmHg
